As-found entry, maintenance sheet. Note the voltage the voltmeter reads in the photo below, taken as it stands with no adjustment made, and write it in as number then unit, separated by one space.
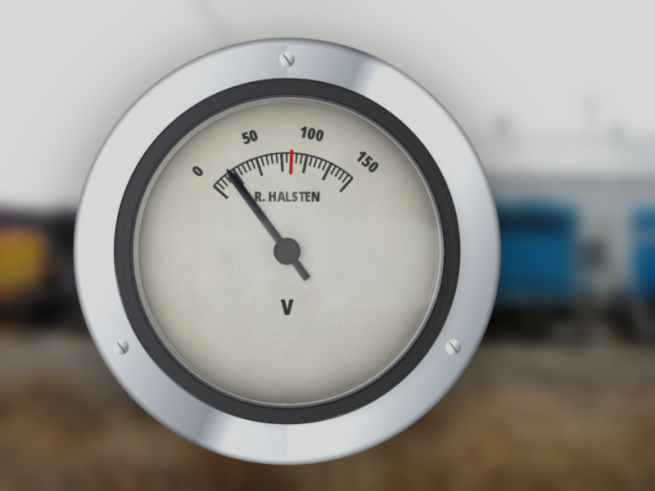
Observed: 20 V
